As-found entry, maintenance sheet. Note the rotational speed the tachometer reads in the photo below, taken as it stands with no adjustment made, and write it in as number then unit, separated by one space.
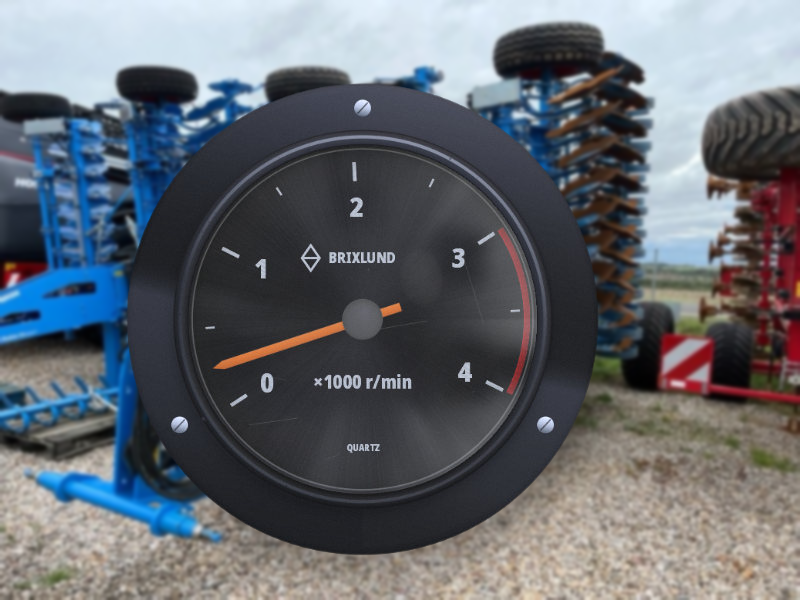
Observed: 250 rpm
